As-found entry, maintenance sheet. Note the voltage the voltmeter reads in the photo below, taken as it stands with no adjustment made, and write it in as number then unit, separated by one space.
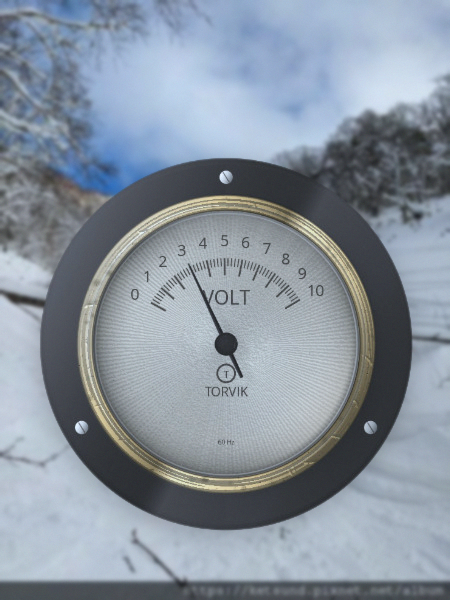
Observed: 3 V
